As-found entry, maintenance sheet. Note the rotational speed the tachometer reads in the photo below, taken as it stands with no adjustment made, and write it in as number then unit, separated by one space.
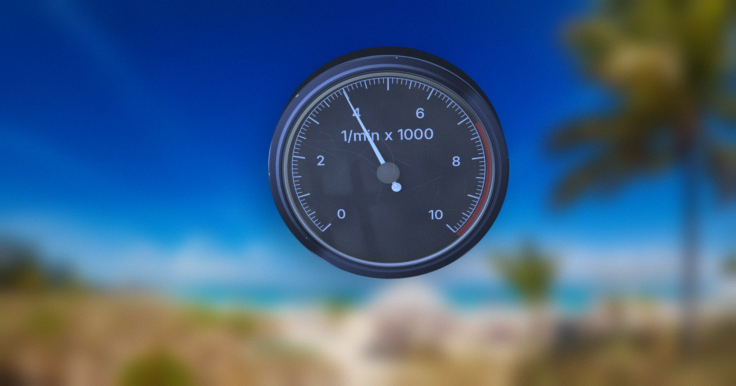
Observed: 4000 rpm
